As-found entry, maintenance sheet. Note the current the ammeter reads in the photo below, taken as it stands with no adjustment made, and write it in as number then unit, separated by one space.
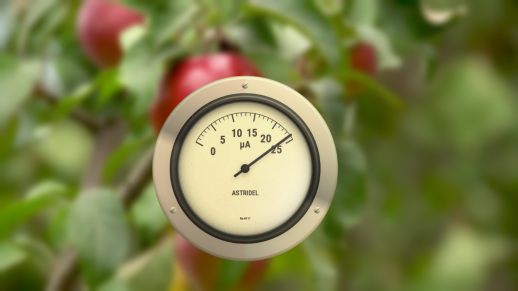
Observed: 24 µA
